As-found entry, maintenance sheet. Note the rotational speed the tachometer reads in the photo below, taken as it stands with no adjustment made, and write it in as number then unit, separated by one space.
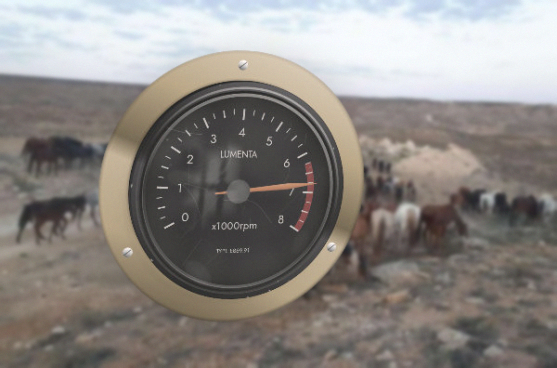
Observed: 6750 rpm
